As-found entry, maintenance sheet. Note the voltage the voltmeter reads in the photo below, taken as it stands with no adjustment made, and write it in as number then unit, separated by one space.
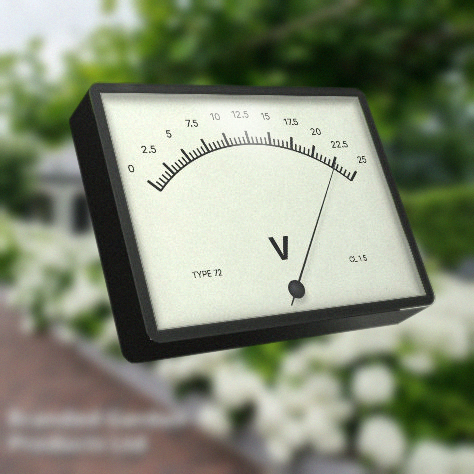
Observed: 22.5 V
